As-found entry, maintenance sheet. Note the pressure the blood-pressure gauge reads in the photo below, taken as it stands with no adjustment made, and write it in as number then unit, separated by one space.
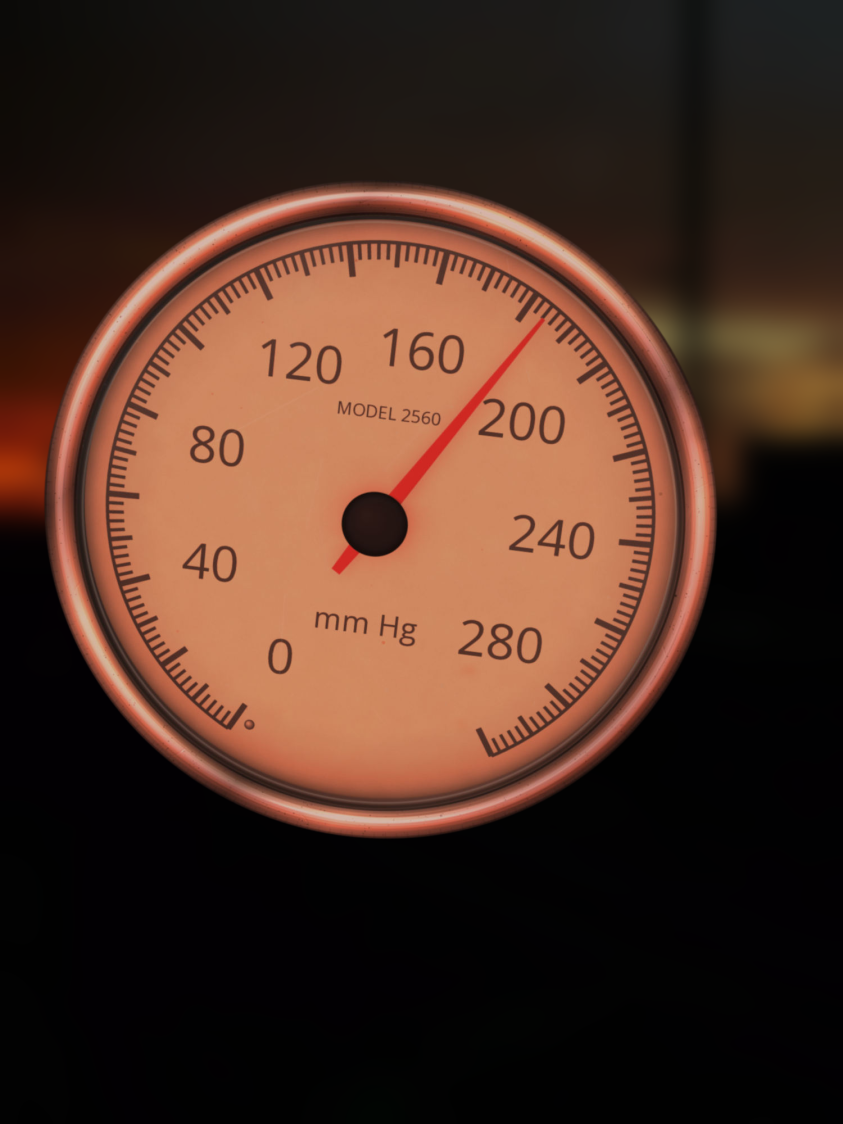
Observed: 184 mmHg
